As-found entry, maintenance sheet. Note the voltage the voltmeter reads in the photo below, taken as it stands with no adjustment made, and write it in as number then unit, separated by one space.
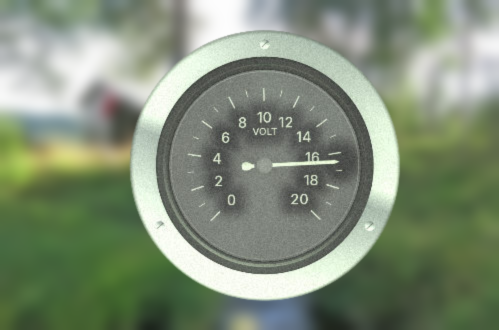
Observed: 16.5 V
